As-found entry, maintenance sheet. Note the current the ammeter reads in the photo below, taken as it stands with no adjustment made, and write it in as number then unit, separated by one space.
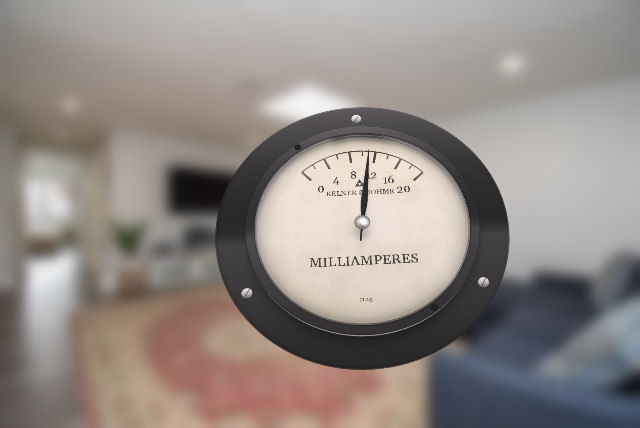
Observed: 11 mA
